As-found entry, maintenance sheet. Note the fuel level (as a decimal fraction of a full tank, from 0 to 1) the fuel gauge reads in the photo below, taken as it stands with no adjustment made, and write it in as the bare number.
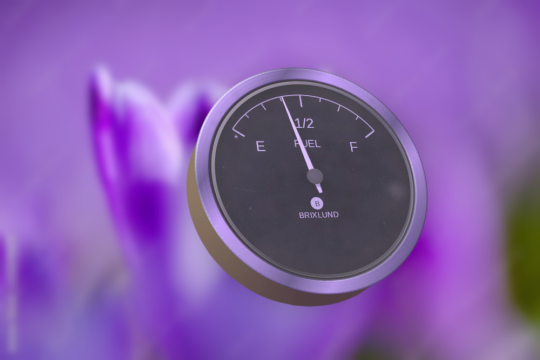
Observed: 0.375
